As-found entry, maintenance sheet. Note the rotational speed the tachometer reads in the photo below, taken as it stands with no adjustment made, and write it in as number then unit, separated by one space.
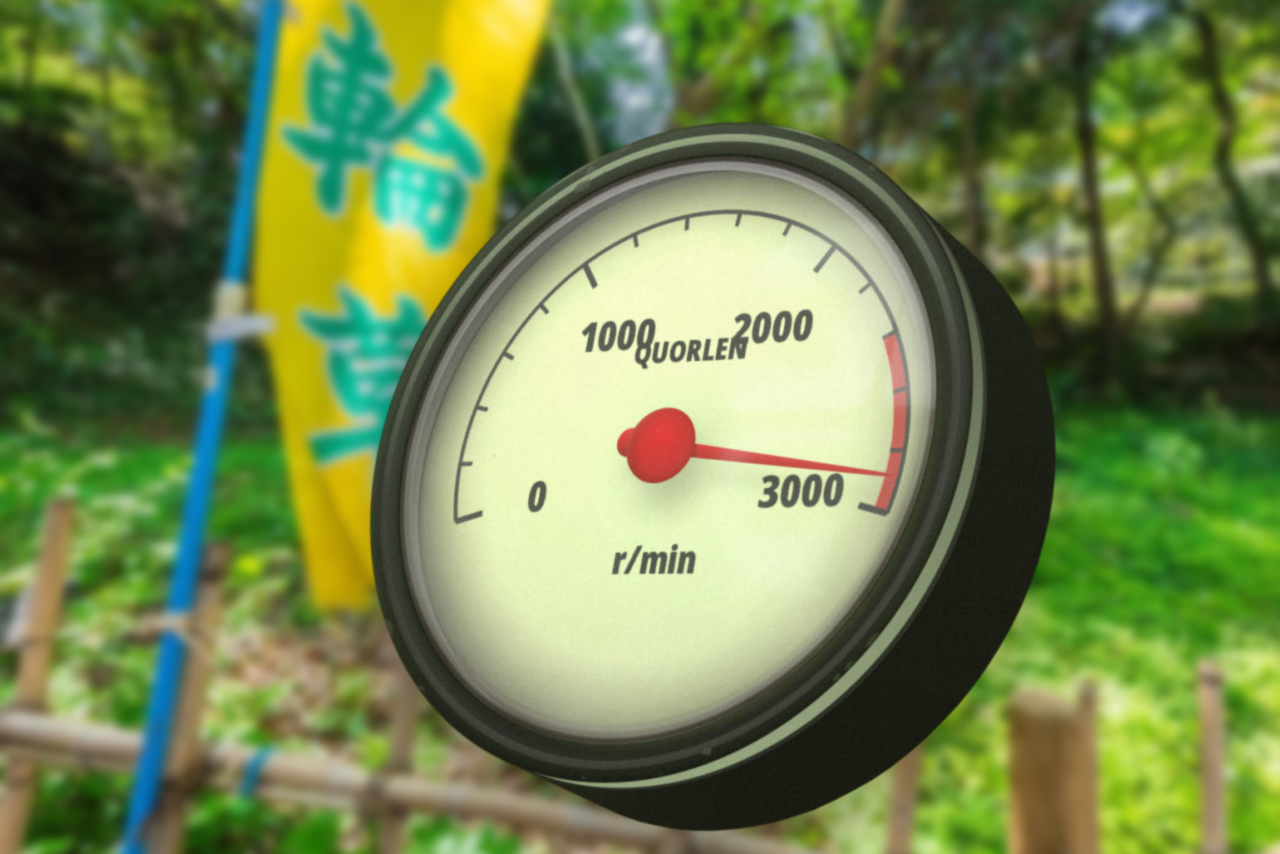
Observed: 2900 rpm
